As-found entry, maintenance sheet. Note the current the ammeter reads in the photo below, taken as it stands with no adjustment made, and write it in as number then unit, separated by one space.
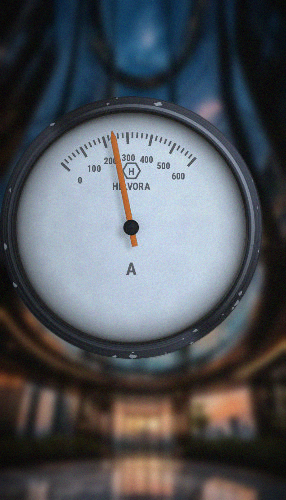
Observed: 240 A
